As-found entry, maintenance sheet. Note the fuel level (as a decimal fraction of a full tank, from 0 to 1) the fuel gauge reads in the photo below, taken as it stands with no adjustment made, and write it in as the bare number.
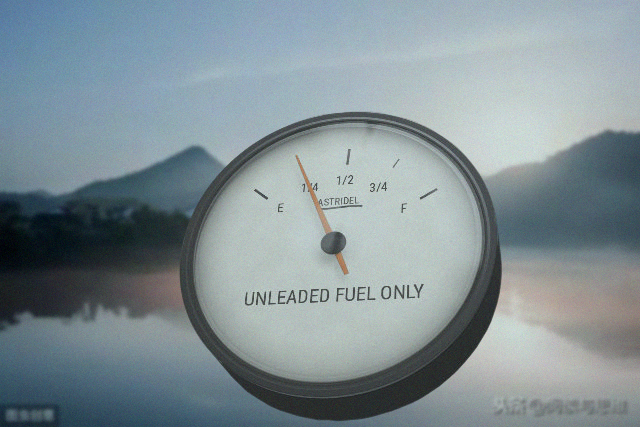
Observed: 0.25
